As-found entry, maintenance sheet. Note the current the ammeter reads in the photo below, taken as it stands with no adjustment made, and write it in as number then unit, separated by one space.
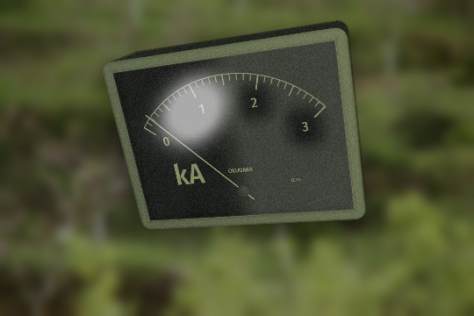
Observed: 0.2 kA
